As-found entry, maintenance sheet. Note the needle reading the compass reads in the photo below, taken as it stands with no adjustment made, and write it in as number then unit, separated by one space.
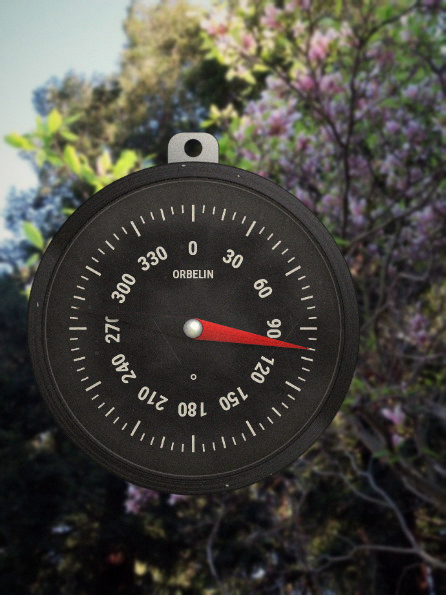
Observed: 100 °
